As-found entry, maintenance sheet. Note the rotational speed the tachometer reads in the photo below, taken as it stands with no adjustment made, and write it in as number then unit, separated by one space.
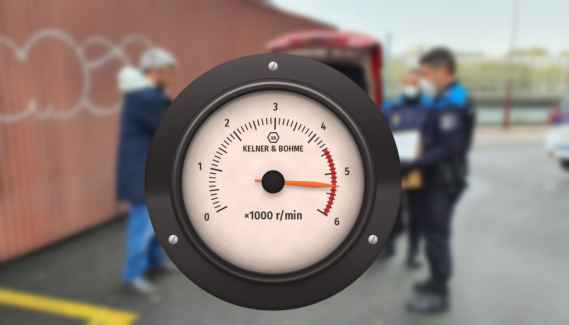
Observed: 5300 rpm
